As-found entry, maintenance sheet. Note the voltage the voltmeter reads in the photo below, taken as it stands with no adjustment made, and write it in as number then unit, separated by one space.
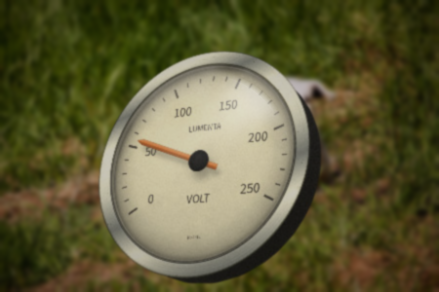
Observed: 55 V
